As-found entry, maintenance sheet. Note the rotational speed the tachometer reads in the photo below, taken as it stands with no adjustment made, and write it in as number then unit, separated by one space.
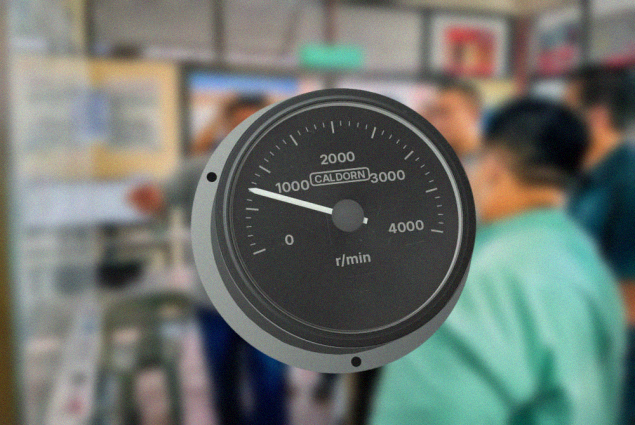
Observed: 700 rpm
